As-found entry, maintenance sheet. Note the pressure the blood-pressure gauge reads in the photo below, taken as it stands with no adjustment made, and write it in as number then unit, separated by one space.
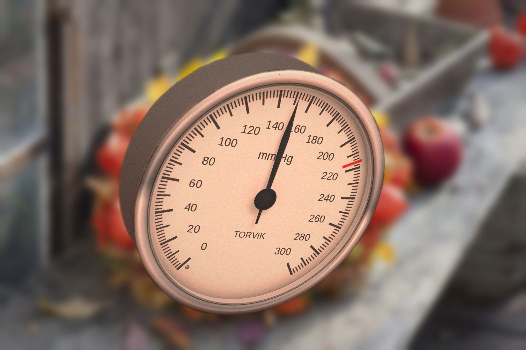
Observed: 150 mmHg
